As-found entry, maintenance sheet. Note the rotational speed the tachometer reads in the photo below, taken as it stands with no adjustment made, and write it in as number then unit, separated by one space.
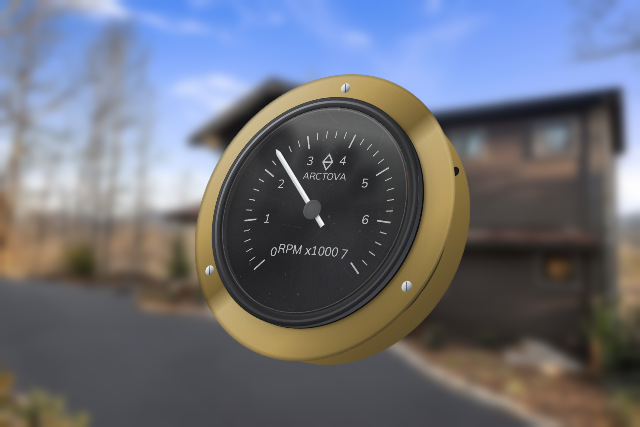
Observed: 2400 rpm
